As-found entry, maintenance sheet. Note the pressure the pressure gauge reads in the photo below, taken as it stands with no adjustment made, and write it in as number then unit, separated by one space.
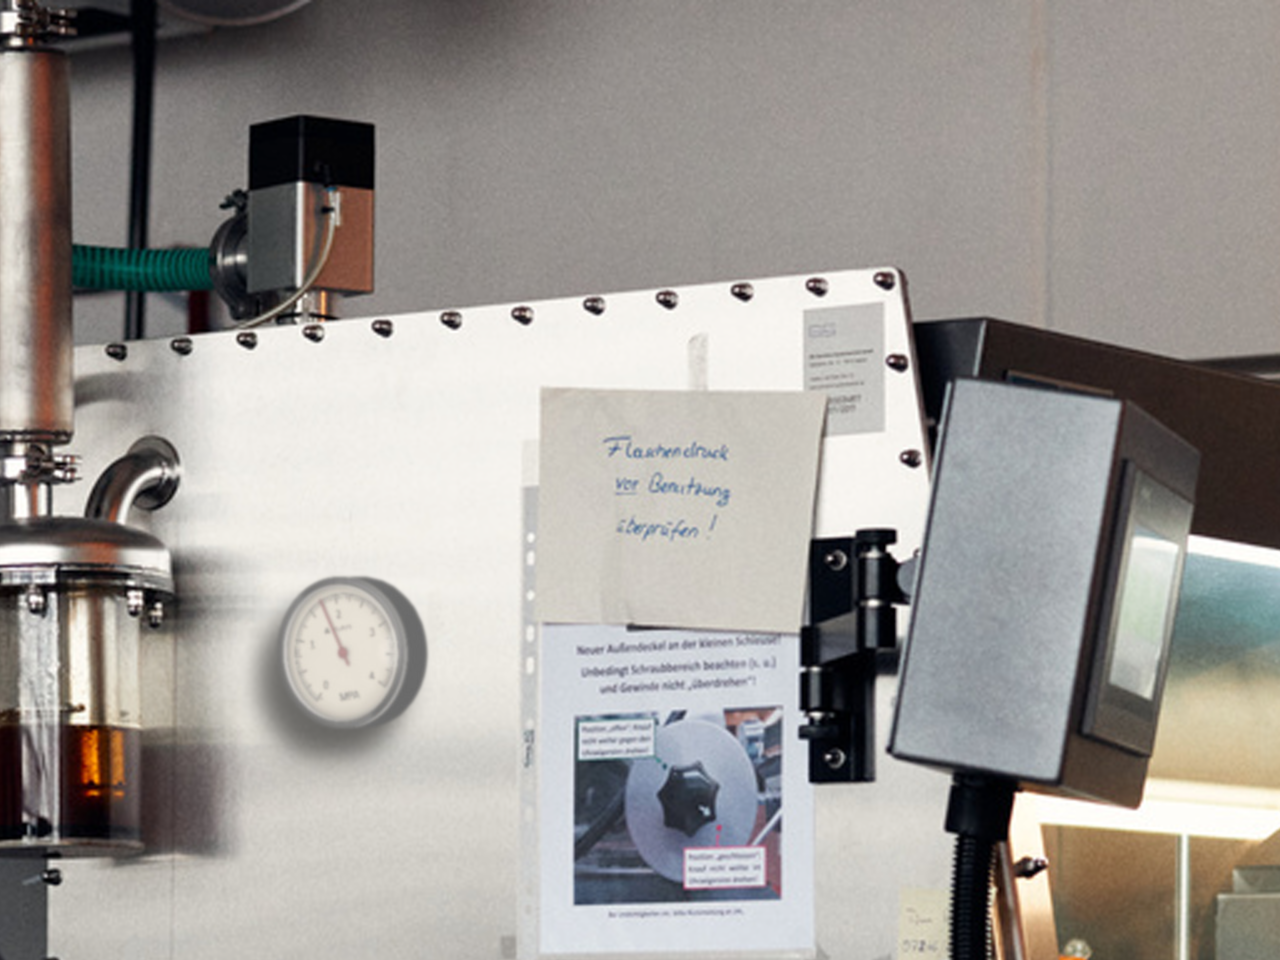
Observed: 1.75 MPa
